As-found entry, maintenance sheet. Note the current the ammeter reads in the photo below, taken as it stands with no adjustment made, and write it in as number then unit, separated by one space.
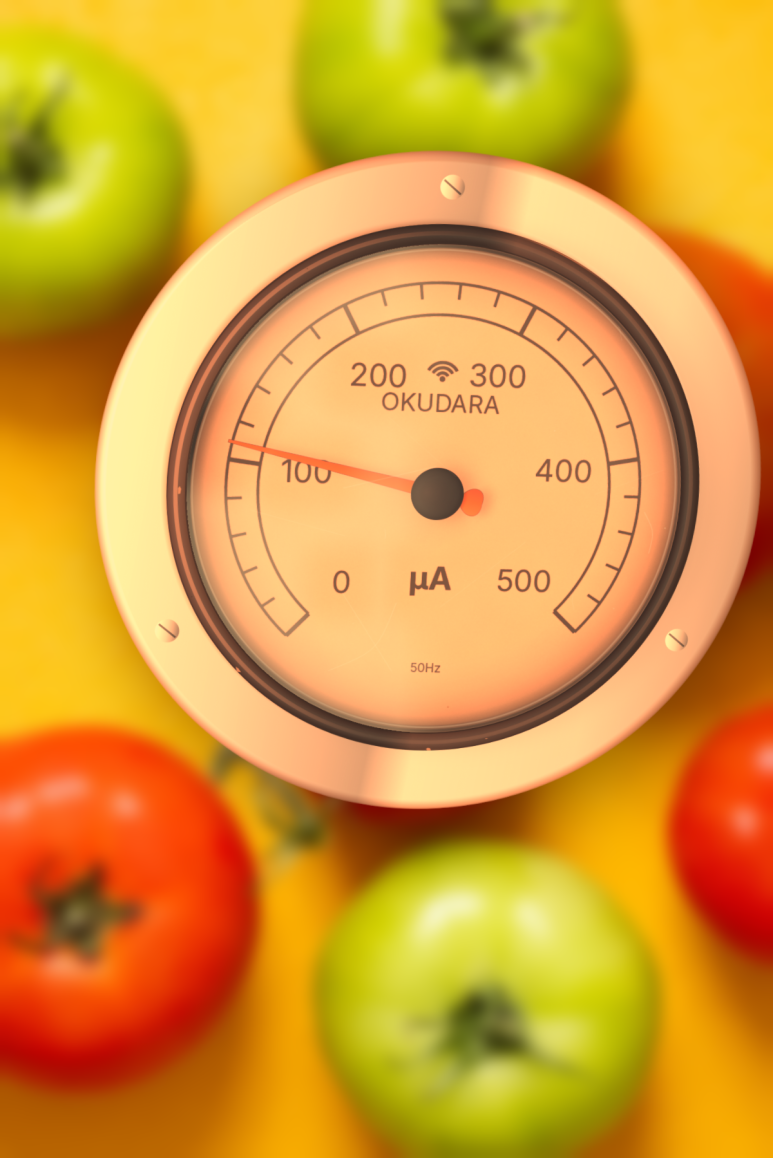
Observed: 110 µA
